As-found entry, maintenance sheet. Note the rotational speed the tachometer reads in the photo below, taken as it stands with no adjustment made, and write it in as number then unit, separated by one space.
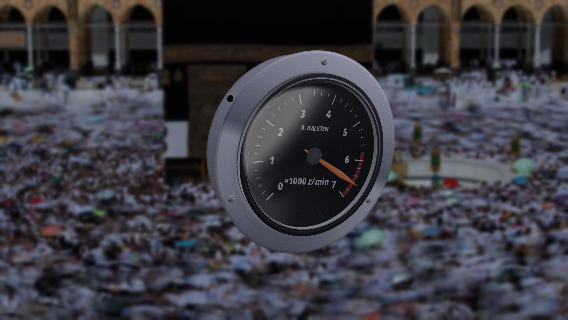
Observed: 6600 rpm
